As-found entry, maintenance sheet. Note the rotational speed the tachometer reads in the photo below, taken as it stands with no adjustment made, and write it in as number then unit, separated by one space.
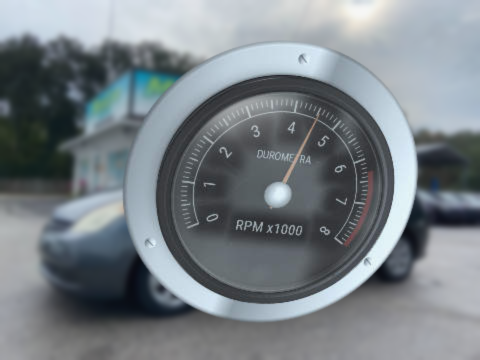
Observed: 4500 rpm
